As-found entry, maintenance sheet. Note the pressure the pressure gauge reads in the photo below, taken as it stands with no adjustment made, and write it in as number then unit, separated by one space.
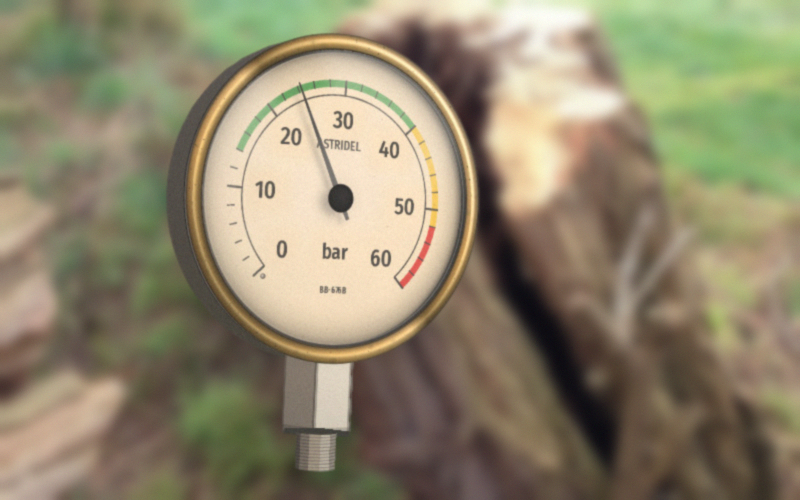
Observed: 24 bar
